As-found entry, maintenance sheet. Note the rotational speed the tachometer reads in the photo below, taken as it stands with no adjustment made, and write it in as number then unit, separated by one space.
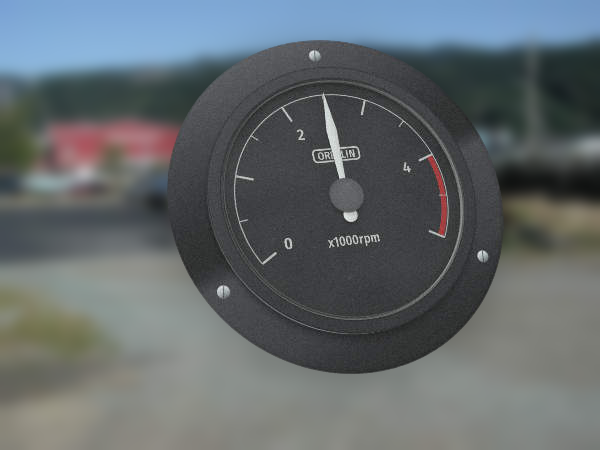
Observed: 2500 rpm
